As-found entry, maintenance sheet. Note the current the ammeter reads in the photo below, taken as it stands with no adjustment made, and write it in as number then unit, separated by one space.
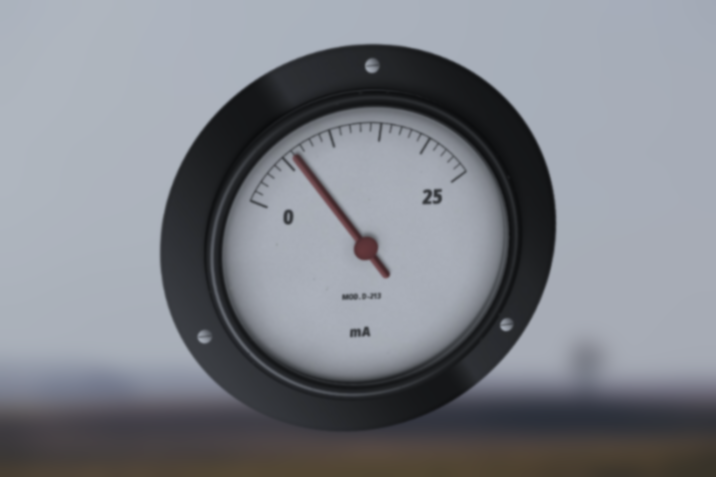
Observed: 6 mA
